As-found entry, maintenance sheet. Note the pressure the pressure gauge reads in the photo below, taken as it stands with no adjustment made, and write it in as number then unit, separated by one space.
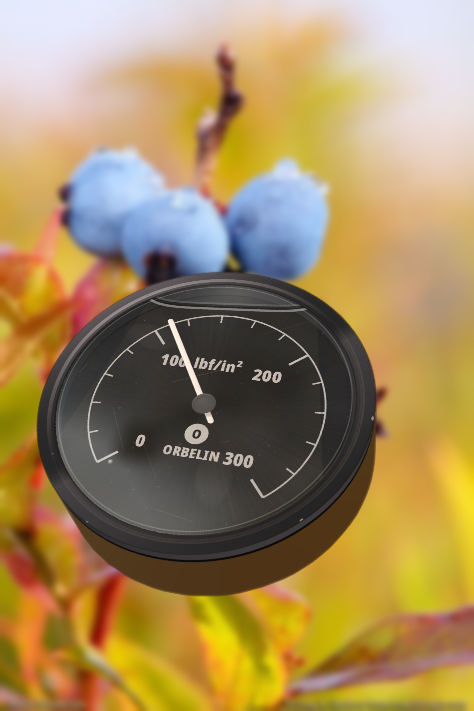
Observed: 110 psi
